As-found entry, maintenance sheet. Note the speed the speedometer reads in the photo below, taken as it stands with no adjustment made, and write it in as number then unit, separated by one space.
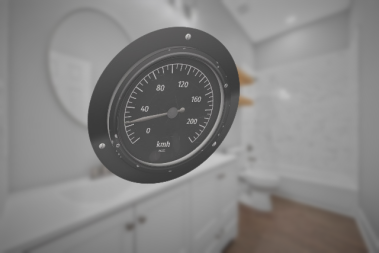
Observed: 25 km/h
